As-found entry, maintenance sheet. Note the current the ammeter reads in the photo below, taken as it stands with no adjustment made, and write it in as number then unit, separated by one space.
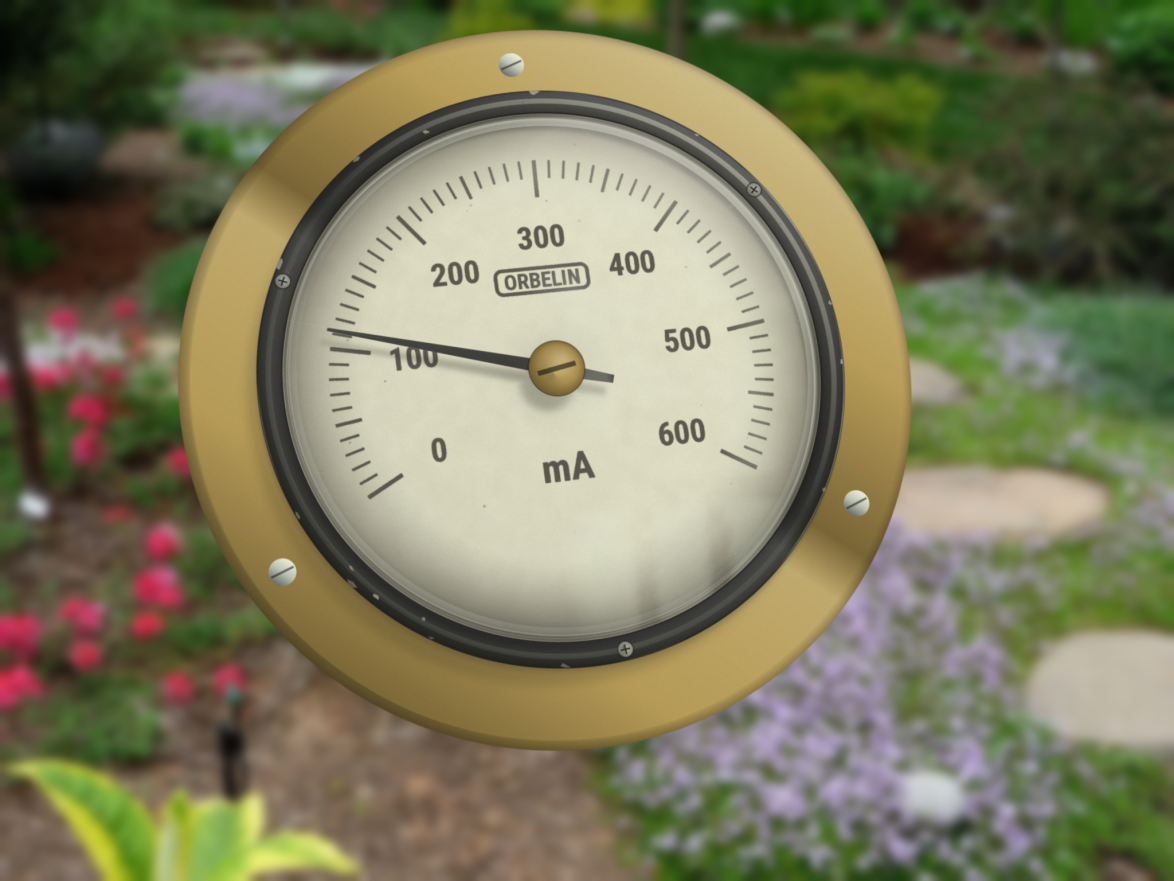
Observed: 110 mA
